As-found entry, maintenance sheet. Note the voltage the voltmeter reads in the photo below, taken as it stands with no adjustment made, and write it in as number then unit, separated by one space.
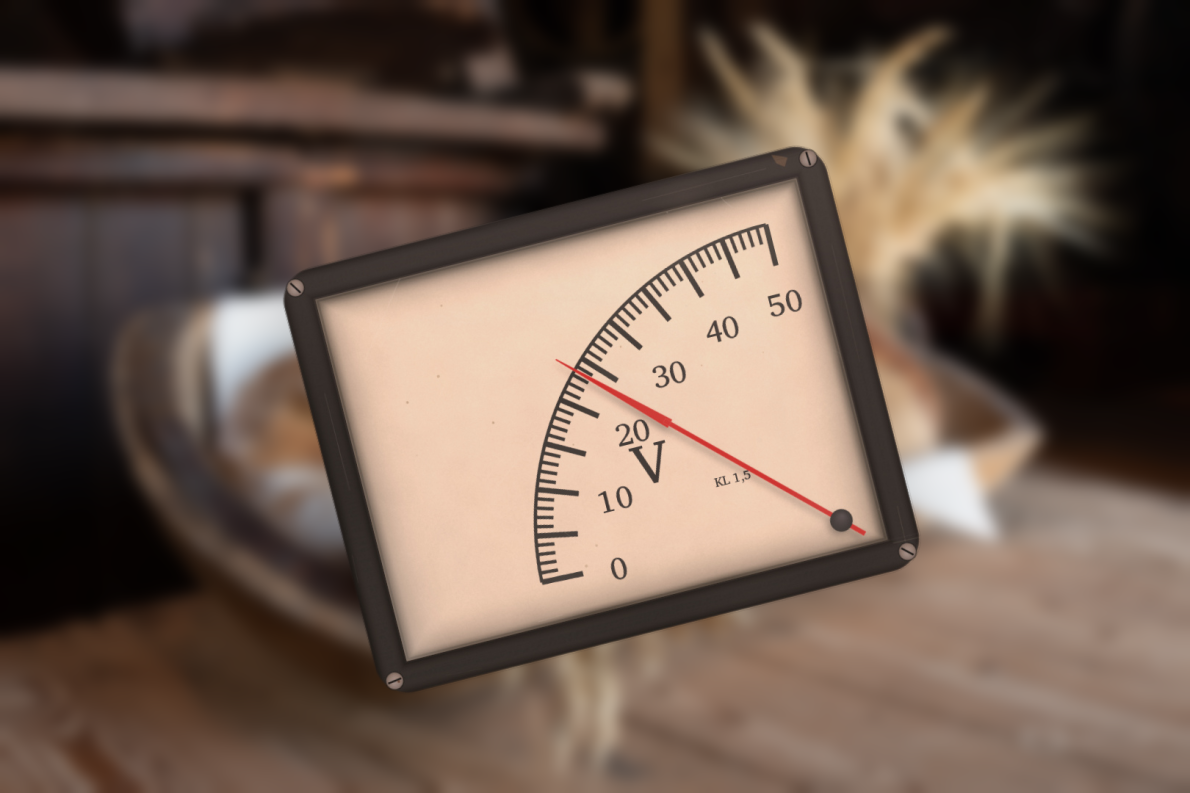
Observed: 23.5 V
